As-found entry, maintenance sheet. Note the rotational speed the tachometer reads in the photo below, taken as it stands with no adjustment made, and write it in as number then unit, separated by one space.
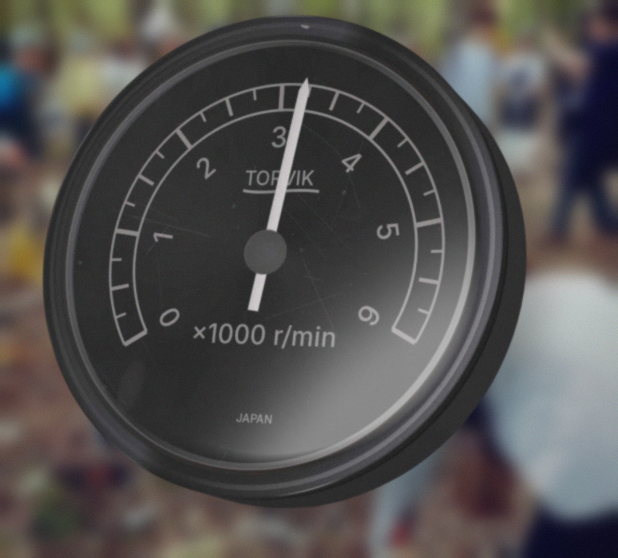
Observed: 3250 rpm
